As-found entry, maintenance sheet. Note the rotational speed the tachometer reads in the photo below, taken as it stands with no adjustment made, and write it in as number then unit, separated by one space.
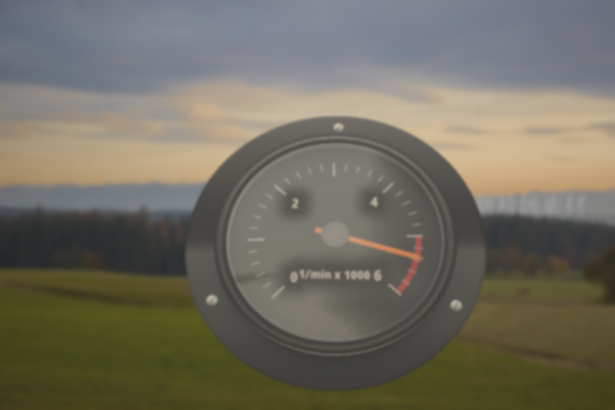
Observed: 5400 rpm
